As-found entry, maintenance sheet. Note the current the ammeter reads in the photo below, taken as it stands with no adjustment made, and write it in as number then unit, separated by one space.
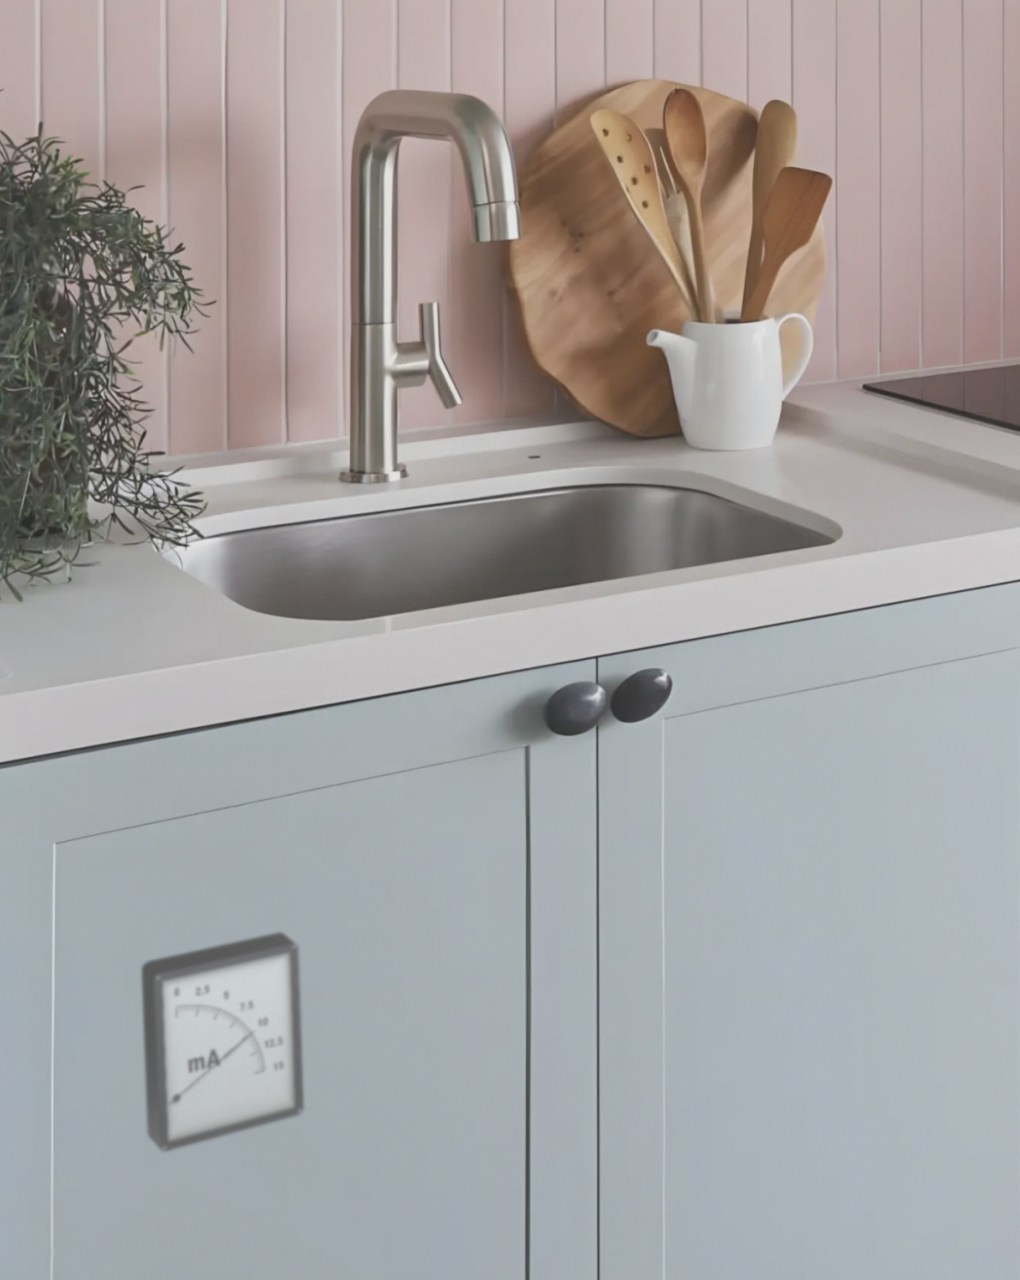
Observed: 10 mA
